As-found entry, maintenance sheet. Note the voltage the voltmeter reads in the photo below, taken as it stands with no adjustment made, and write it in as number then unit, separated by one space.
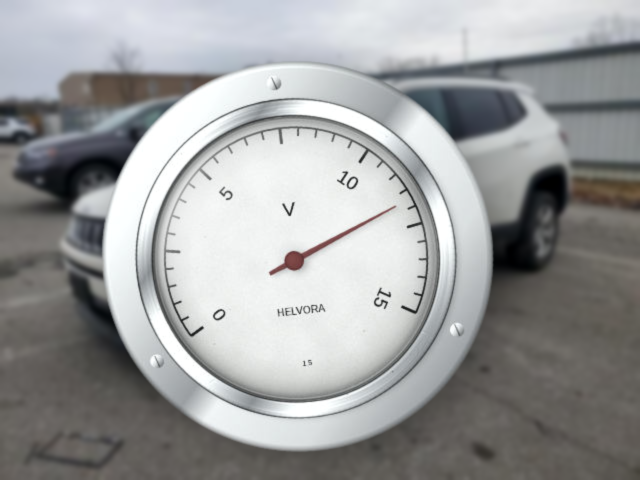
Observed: 11.75 V
